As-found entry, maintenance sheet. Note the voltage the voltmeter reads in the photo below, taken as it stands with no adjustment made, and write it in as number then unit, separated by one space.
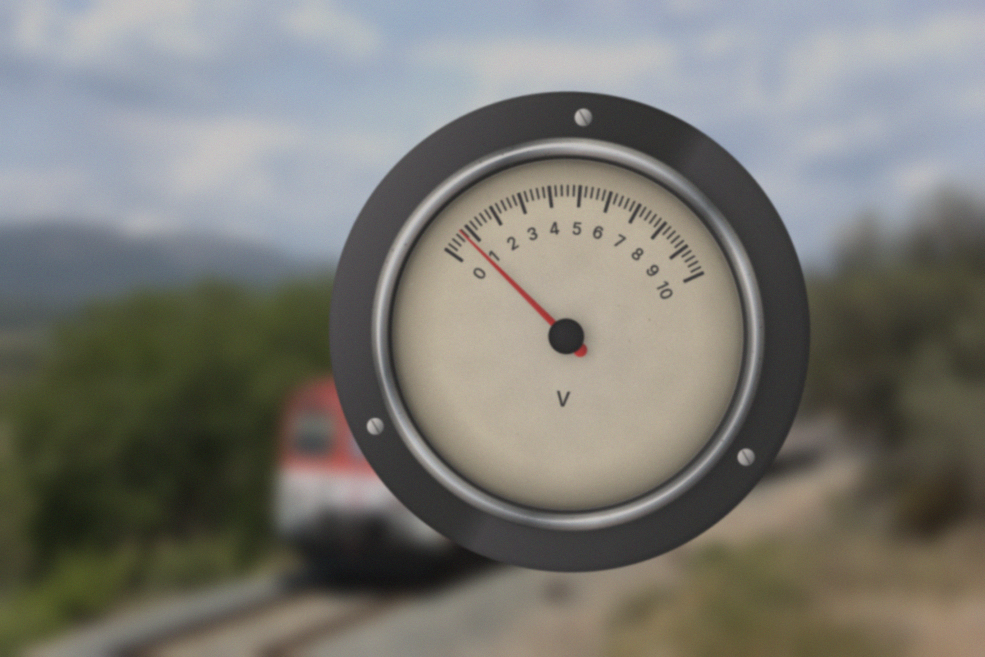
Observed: 0.8 V
